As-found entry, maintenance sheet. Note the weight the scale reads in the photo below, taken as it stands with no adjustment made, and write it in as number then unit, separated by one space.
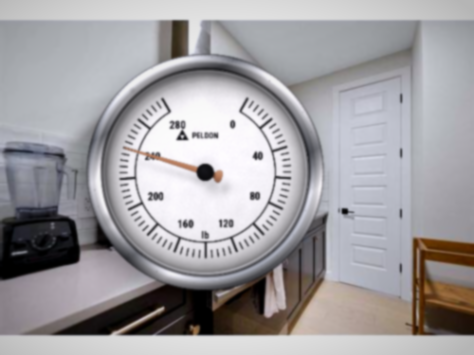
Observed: 240 lb
